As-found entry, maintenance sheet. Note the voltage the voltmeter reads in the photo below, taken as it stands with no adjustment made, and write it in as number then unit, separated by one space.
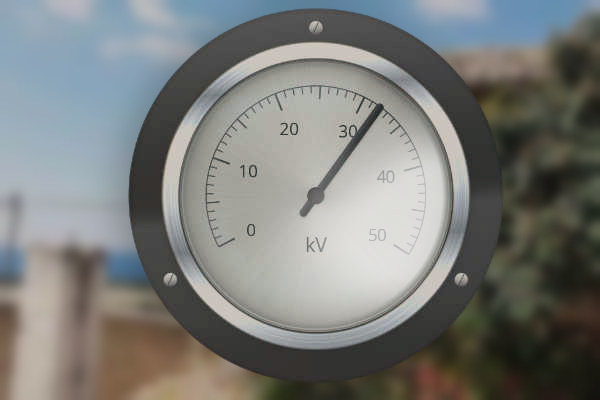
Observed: 32 kV
